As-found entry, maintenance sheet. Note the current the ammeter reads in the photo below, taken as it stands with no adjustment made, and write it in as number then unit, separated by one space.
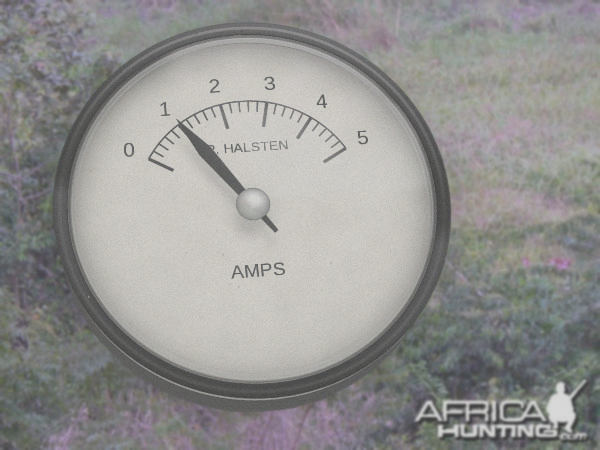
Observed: 1 A
